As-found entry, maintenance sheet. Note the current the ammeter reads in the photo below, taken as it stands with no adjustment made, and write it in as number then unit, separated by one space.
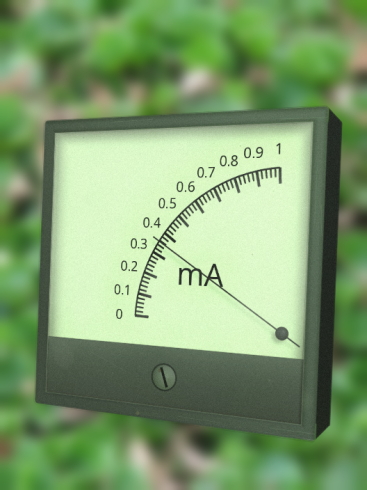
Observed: 0.36 mA
